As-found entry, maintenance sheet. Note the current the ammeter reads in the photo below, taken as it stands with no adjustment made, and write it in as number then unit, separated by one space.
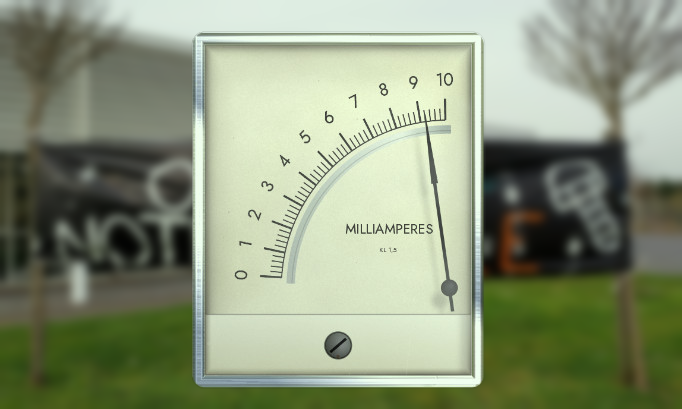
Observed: 9.2 mA
